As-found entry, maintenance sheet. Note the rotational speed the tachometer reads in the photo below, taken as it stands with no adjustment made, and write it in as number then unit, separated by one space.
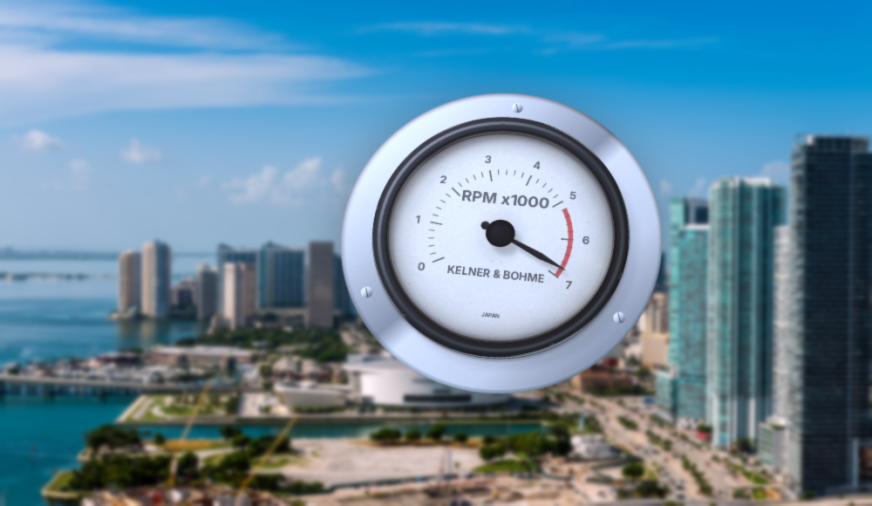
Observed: 6800 rpm
